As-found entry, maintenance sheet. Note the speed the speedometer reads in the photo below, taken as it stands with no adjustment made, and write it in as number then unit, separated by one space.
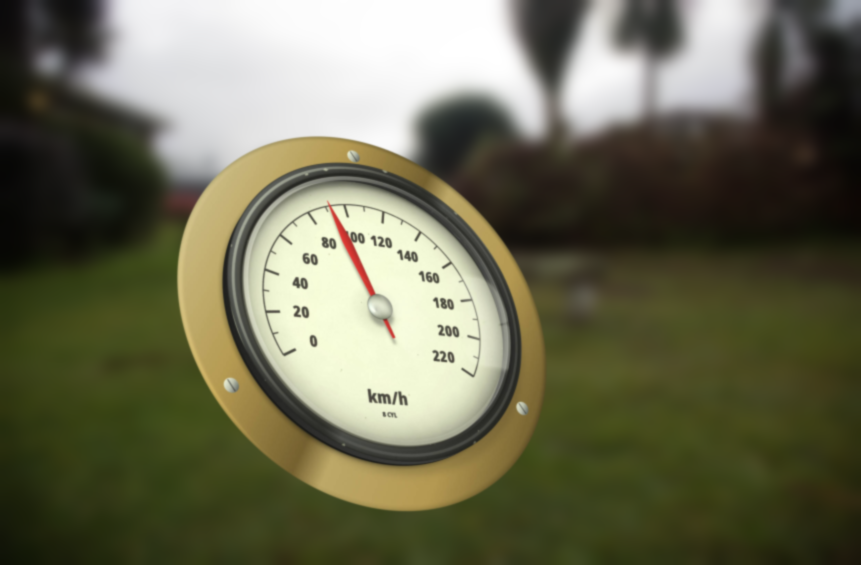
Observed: 90 km/h
